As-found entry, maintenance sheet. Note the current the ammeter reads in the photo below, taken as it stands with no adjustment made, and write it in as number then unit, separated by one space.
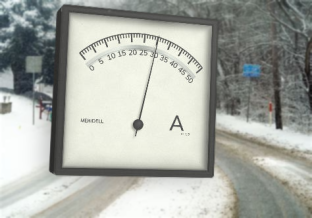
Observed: 30 A
